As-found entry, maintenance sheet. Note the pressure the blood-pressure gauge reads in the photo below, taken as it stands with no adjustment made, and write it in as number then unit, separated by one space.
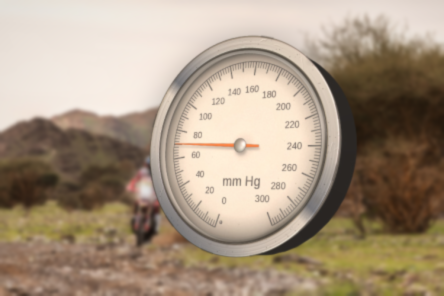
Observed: 70 mmHg
